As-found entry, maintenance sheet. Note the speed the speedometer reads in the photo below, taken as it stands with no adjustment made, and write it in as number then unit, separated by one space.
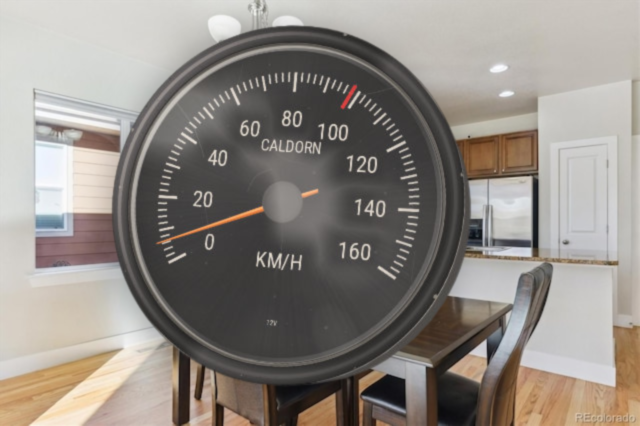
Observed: 6 km/h
